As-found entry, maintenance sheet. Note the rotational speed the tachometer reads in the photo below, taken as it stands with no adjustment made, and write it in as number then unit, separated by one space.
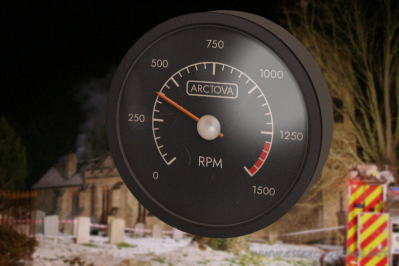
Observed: 400 rpm
